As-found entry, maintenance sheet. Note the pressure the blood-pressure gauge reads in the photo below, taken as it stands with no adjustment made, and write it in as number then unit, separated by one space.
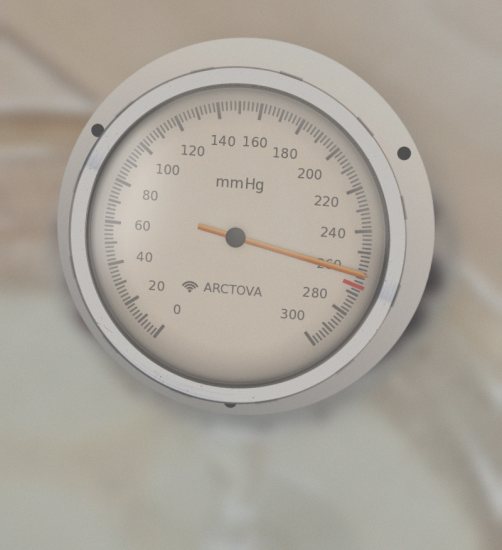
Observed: 260 mmHg
